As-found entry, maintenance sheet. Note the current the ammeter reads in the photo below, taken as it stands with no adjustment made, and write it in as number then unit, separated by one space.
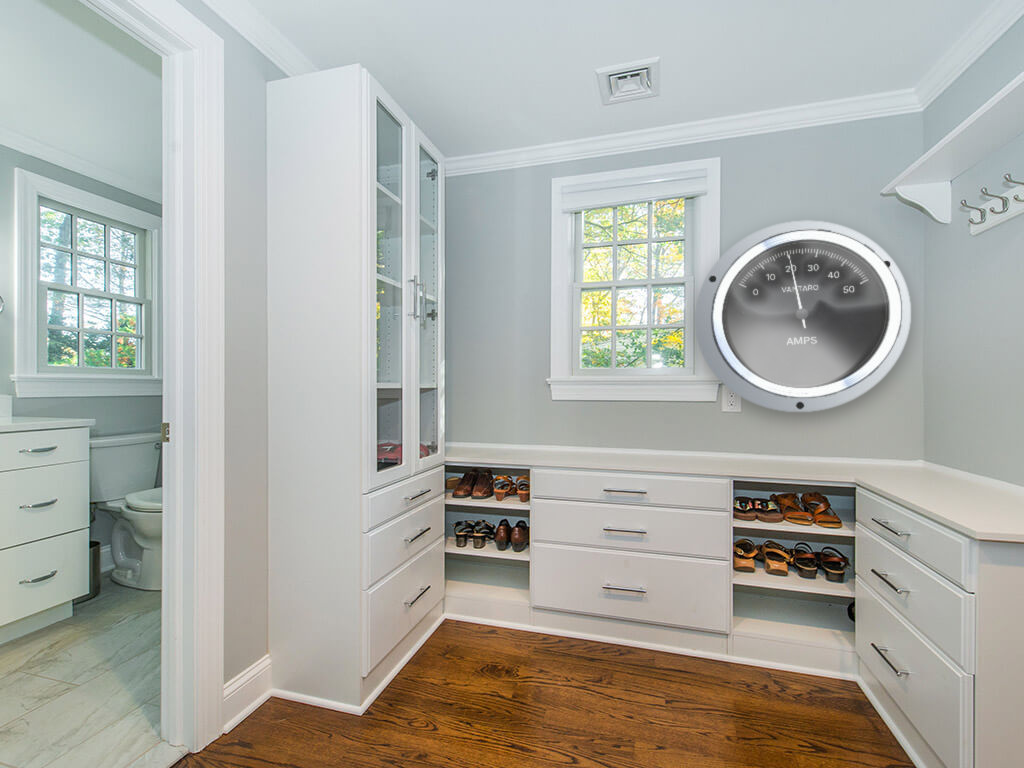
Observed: 20 A
